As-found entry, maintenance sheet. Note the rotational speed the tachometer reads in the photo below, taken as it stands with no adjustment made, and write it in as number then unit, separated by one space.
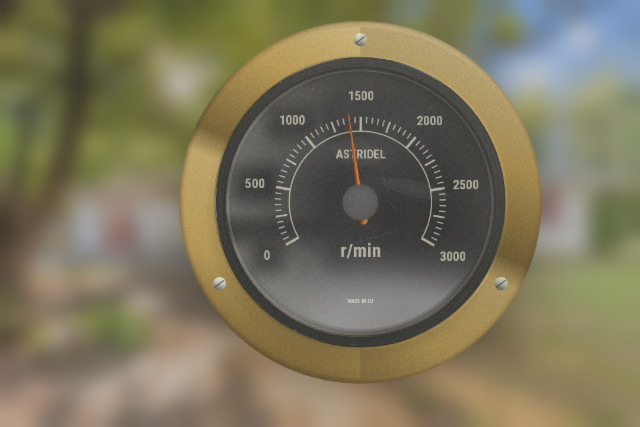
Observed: 1400 rpm
